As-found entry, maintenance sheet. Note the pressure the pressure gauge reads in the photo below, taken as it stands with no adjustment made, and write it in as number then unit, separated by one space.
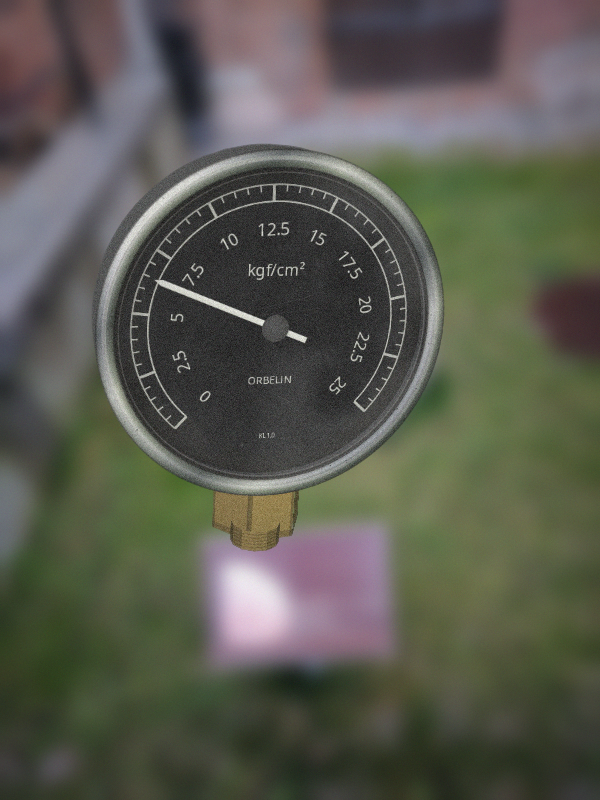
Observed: 6.5 kg/cm²
